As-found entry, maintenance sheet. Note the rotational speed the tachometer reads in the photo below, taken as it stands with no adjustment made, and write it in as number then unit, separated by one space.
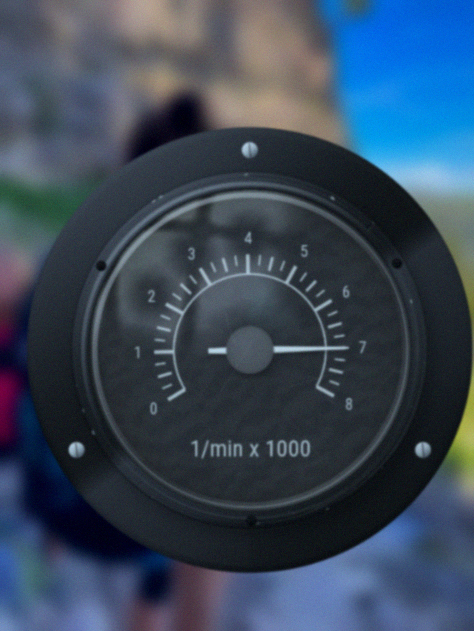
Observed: 7000 rpm
